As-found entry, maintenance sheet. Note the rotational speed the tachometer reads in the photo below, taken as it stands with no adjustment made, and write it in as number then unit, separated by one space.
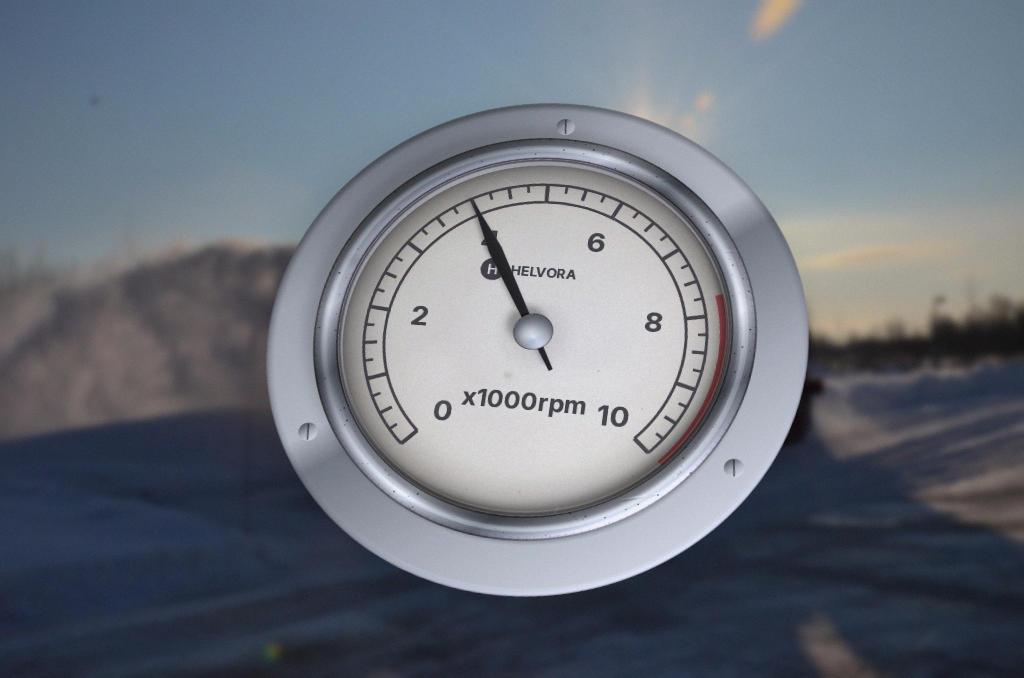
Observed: 4000 rpm
